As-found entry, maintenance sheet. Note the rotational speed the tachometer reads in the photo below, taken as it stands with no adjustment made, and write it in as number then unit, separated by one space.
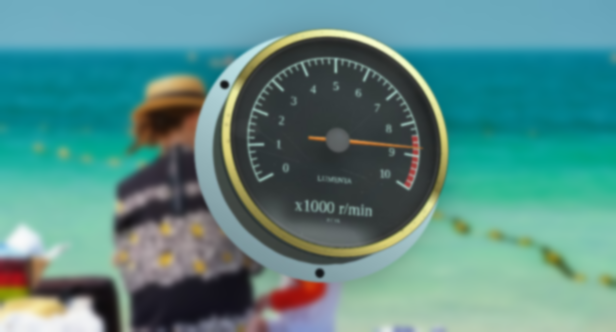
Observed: 8800 rpm
